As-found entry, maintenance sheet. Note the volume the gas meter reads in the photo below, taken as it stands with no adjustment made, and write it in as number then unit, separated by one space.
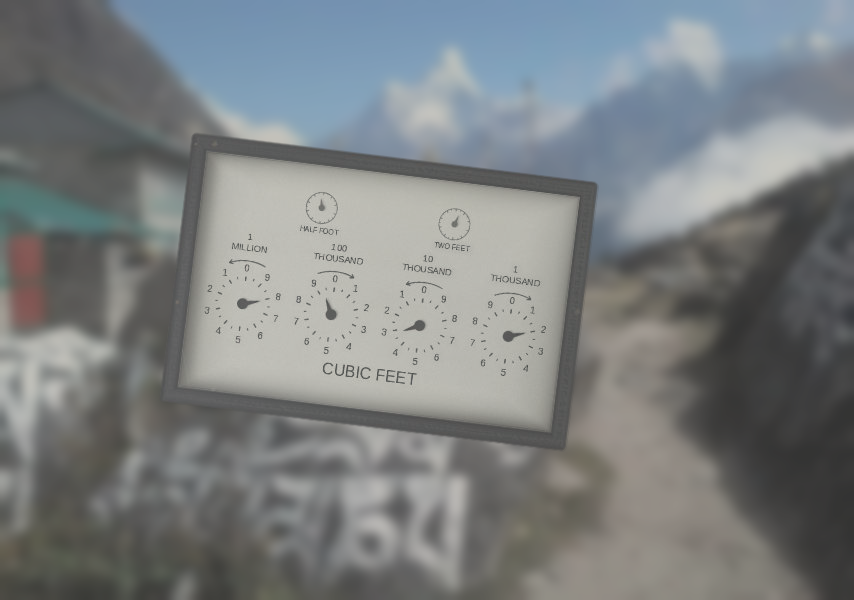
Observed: 793200 ft³
